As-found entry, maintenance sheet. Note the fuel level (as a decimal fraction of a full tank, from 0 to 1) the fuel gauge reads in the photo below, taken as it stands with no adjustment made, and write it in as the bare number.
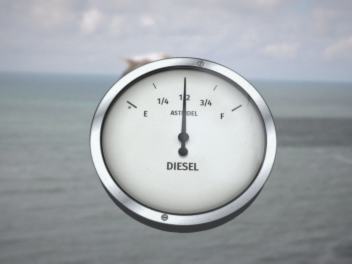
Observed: 0.5
